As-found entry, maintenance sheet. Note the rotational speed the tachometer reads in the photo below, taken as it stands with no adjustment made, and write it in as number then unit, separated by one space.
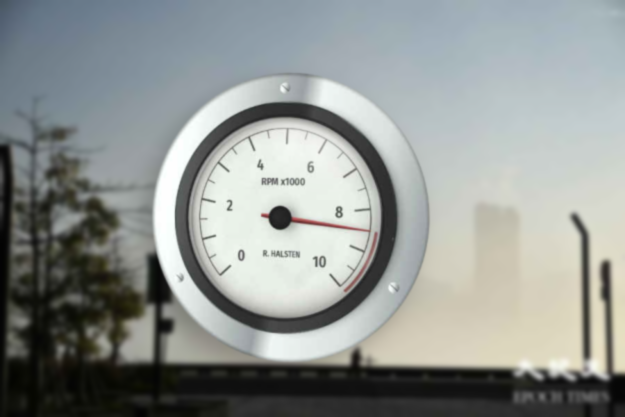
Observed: 8500 rpm
